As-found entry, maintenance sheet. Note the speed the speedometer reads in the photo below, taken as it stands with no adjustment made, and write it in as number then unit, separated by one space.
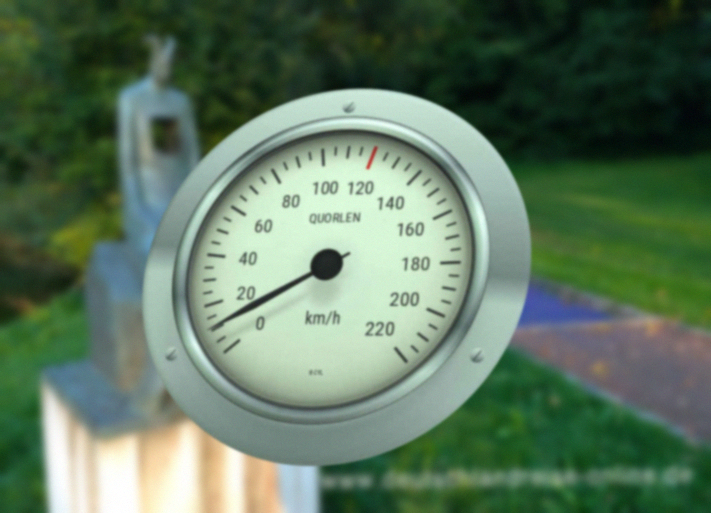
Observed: 10 km/h
